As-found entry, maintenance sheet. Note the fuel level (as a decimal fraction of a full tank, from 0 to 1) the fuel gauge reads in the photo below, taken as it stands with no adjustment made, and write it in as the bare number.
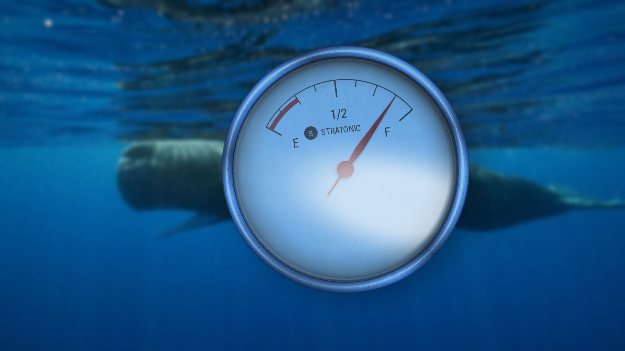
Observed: 0.875
